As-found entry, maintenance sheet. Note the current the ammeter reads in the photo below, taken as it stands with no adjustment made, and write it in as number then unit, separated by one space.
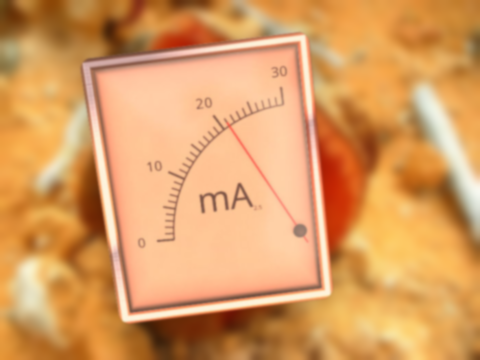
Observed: 21 mA
